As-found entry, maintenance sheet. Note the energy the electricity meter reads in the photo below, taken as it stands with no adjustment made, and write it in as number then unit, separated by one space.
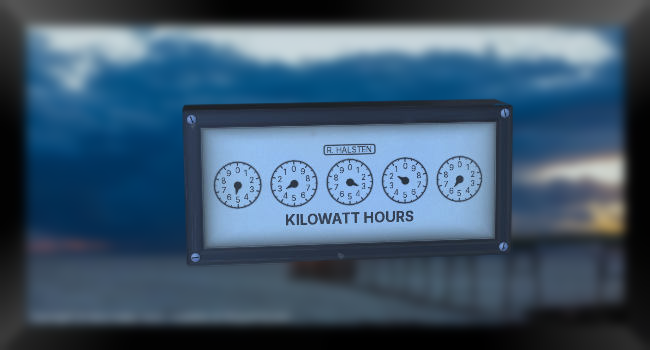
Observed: 53316 kWh
